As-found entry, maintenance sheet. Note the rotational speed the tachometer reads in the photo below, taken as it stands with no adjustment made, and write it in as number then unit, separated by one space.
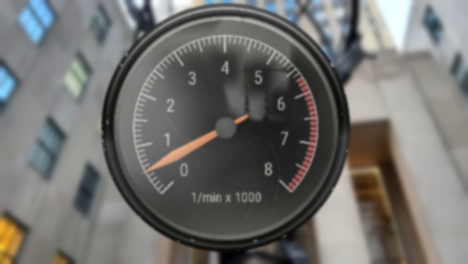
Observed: 500 rpm
